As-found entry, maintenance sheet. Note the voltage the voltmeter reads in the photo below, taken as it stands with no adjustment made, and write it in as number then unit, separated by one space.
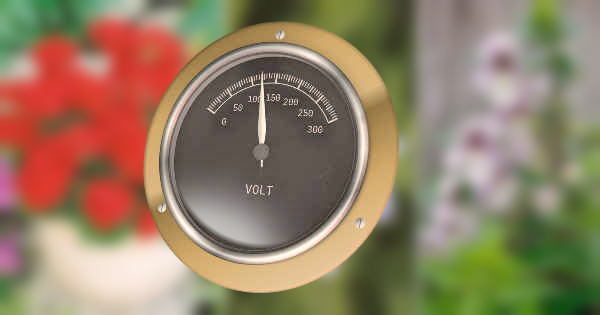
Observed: 125 V
